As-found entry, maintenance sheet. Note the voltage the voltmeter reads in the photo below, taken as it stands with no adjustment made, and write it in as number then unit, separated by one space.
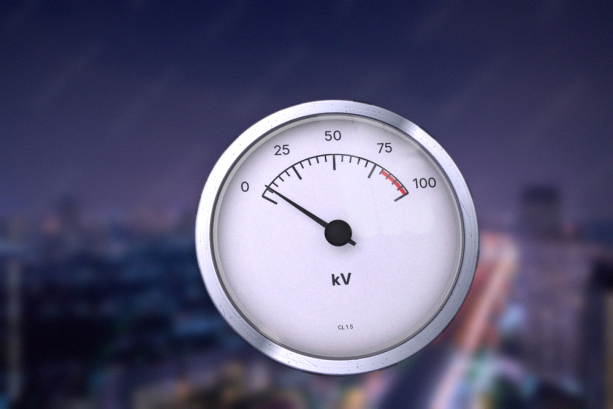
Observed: 5 kV
